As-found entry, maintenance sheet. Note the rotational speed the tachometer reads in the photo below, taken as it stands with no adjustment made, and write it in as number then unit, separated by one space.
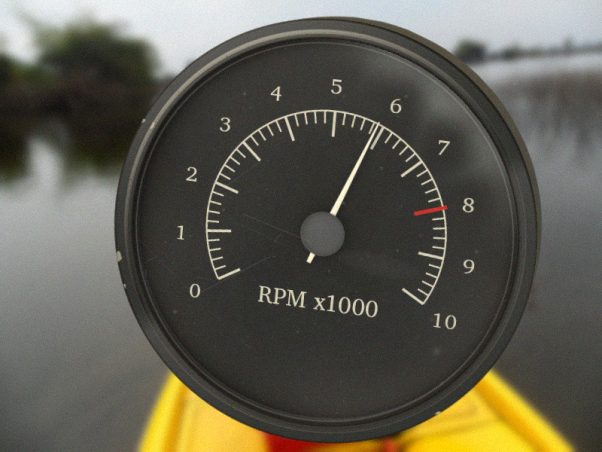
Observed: 5900 rpm
